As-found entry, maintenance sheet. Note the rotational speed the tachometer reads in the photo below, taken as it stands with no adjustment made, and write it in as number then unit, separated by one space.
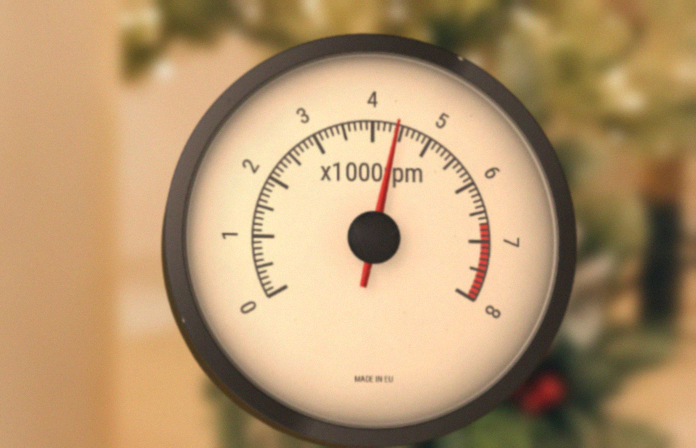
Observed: 4400 rpm
